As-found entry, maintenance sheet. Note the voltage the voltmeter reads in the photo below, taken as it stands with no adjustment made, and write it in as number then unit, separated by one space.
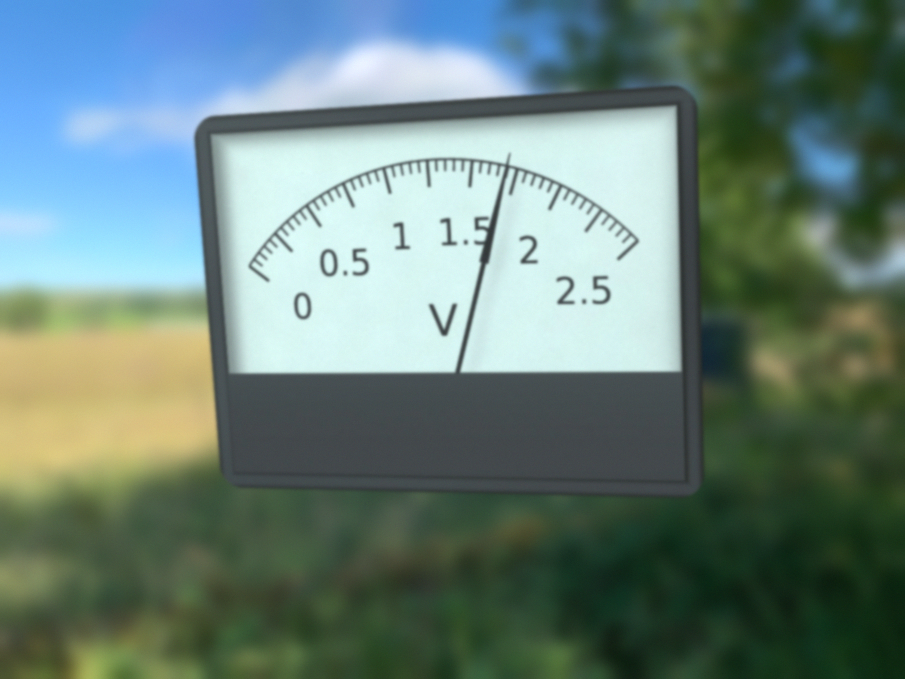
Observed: 1.7 V
